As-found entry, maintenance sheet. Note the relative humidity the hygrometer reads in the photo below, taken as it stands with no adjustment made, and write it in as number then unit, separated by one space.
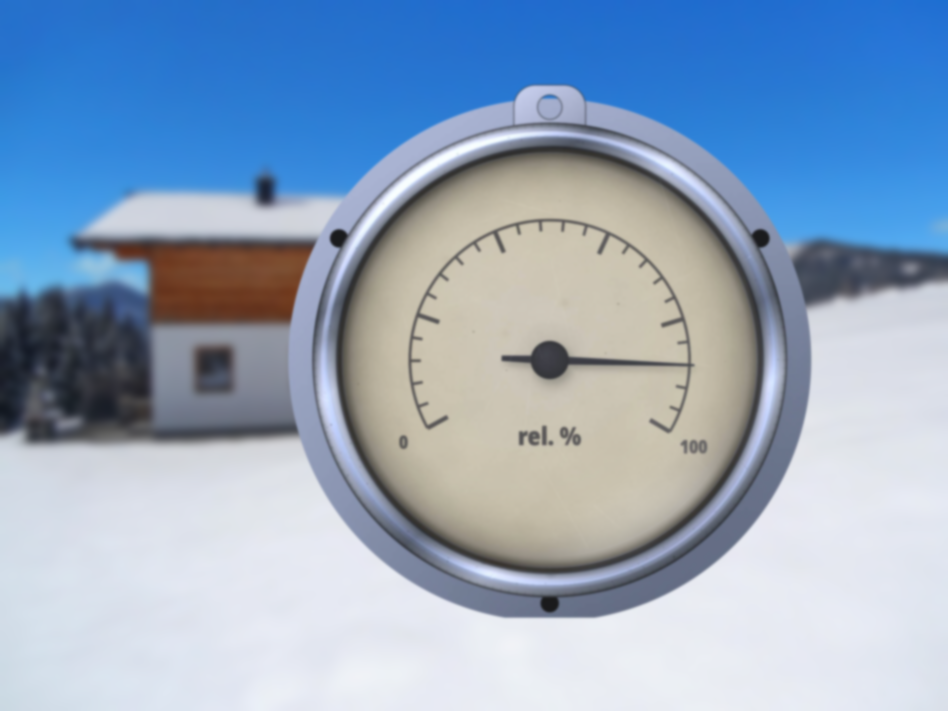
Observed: 88 %
